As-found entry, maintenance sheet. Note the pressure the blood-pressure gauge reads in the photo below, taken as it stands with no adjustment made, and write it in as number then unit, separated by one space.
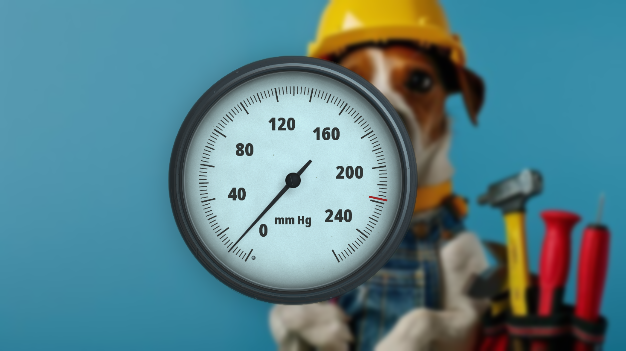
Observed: 10 mmHg
